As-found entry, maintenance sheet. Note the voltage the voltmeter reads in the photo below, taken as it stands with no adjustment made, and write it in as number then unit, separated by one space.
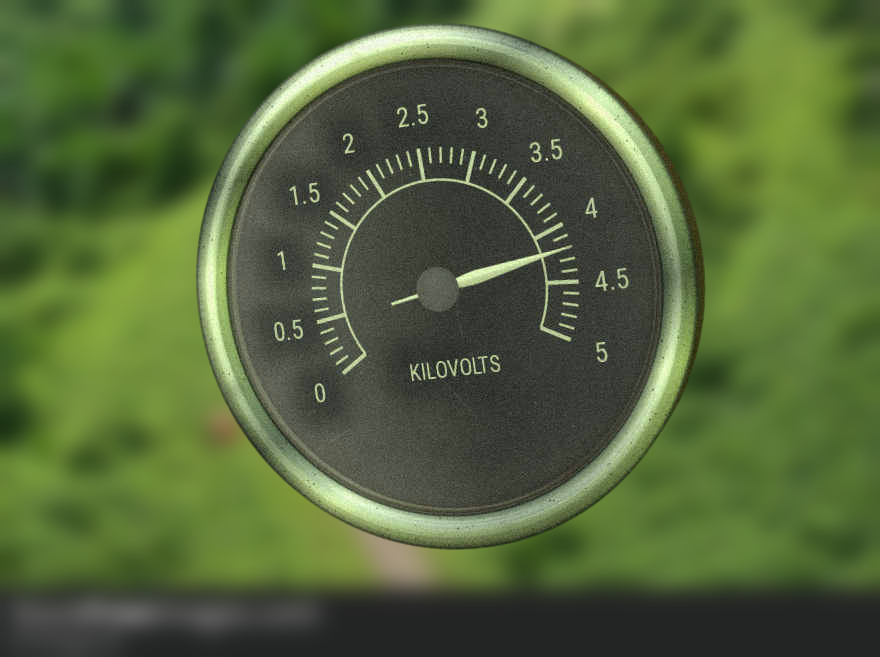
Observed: 4.2 kV
